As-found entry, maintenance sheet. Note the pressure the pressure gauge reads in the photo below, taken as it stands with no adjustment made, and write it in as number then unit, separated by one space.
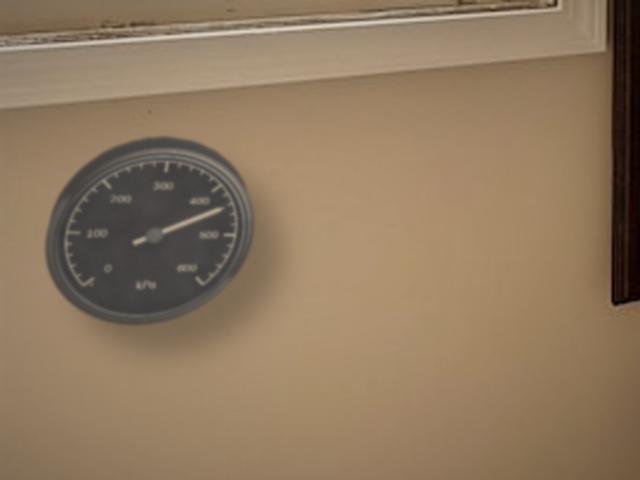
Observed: 440 kPa
